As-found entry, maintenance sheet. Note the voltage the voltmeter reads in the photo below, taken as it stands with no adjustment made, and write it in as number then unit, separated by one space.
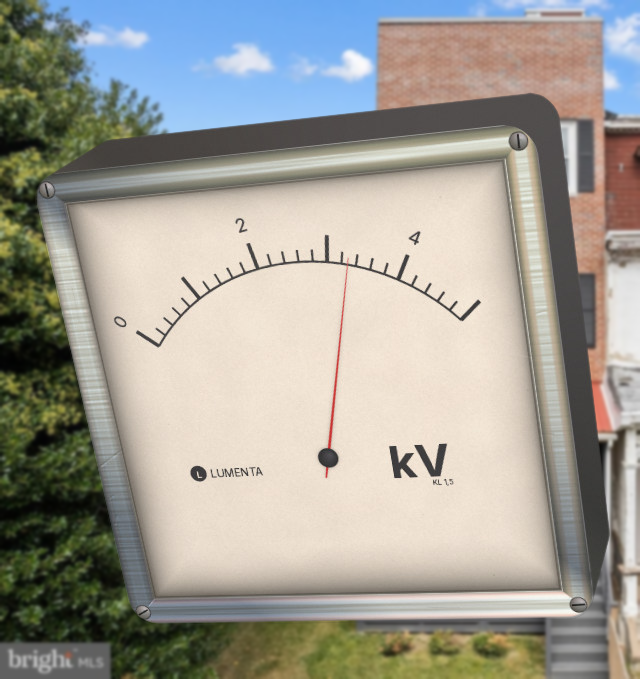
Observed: 3.3 kV
